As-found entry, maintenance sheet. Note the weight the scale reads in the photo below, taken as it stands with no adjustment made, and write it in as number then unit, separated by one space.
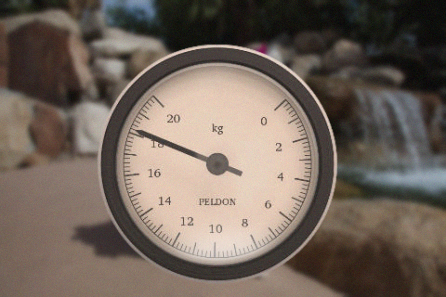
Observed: 18.2 kg
